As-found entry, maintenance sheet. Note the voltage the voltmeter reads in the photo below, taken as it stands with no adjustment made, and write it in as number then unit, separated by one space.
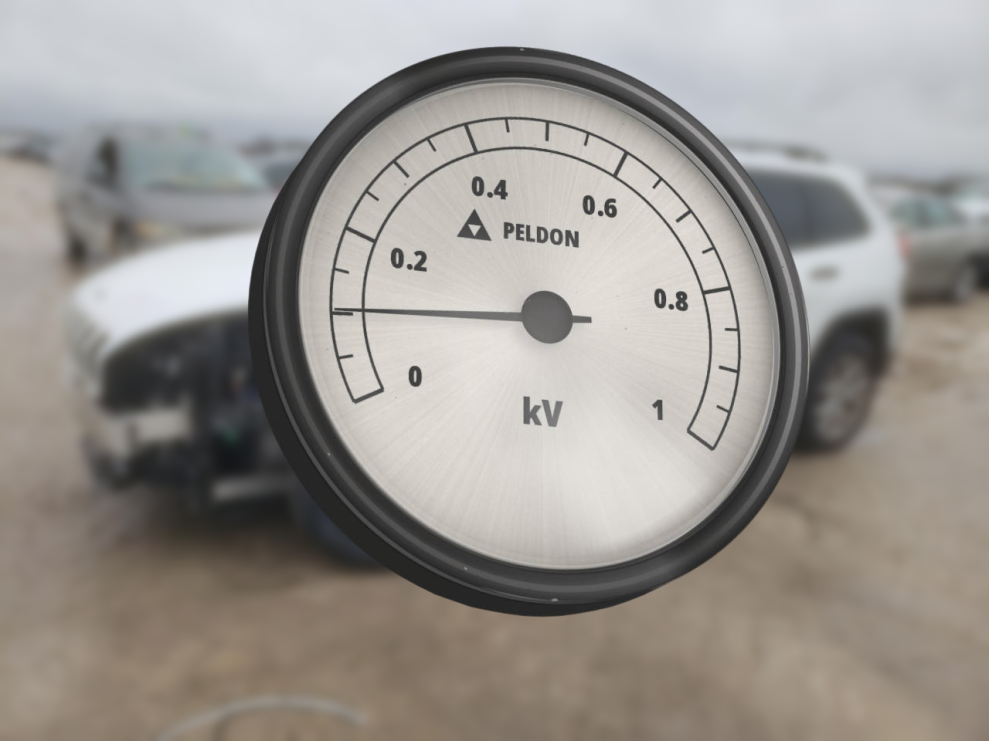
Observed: 0.1 kV
